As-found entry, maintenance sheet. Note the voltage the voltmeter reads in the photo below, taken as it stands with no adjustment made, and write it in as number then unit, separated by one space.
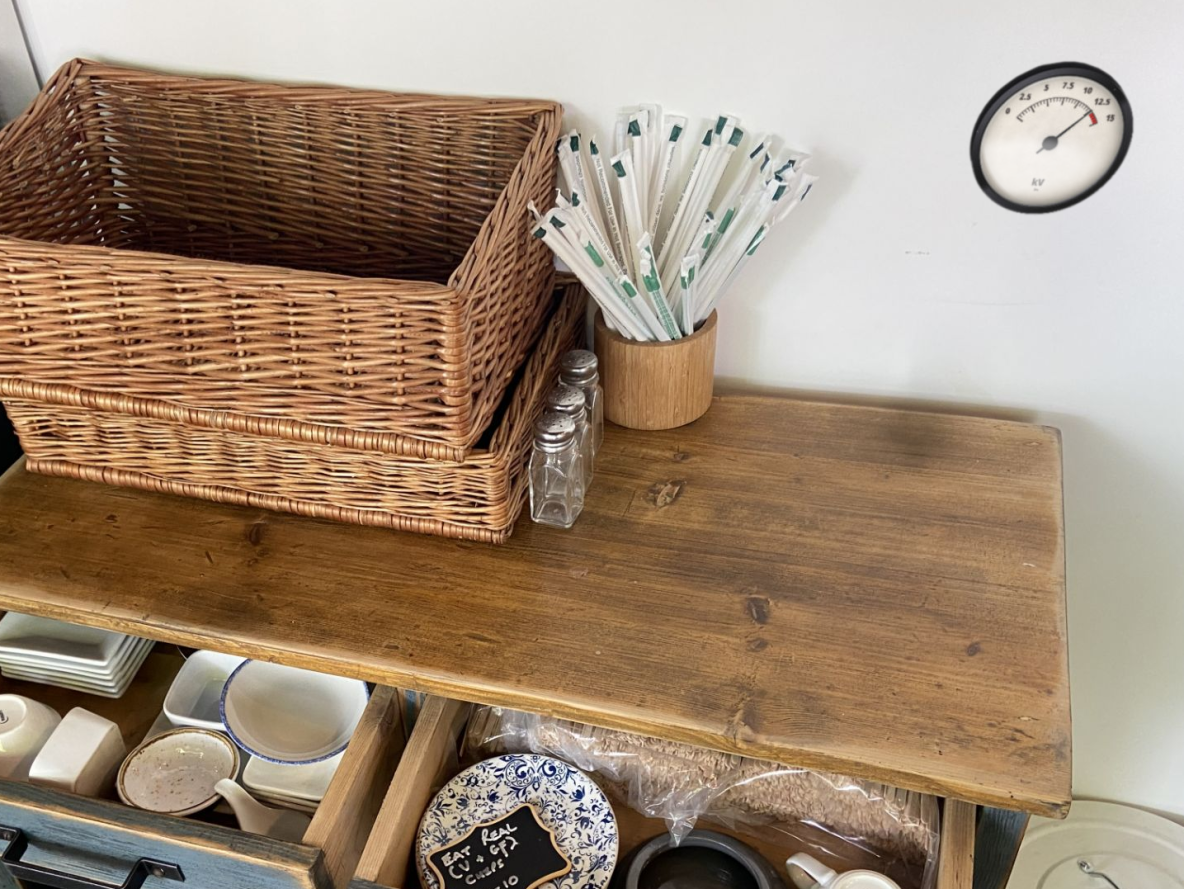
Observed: 12.5 kV
